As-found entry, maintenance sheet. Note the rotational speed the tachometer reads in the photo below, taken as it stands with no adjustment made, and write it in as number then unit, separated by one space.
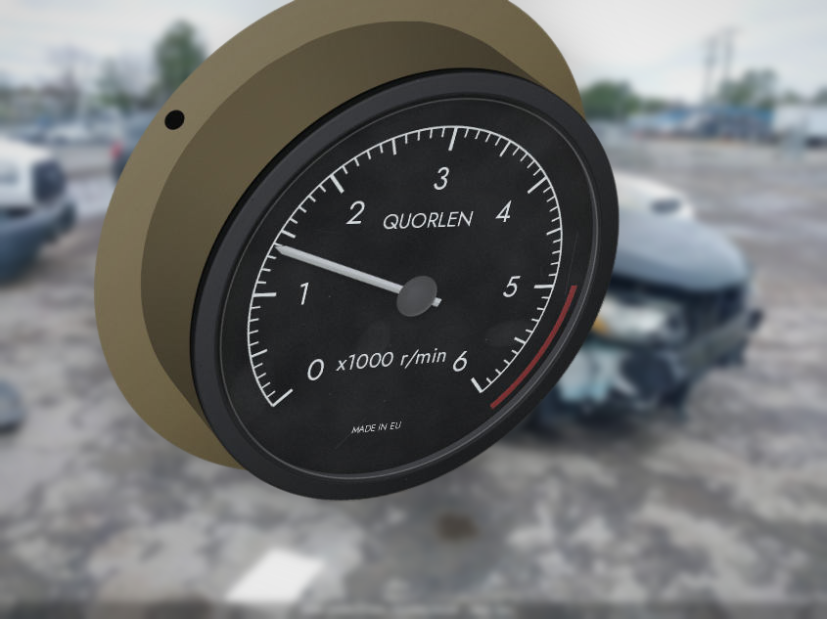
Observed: 1400 rpm
